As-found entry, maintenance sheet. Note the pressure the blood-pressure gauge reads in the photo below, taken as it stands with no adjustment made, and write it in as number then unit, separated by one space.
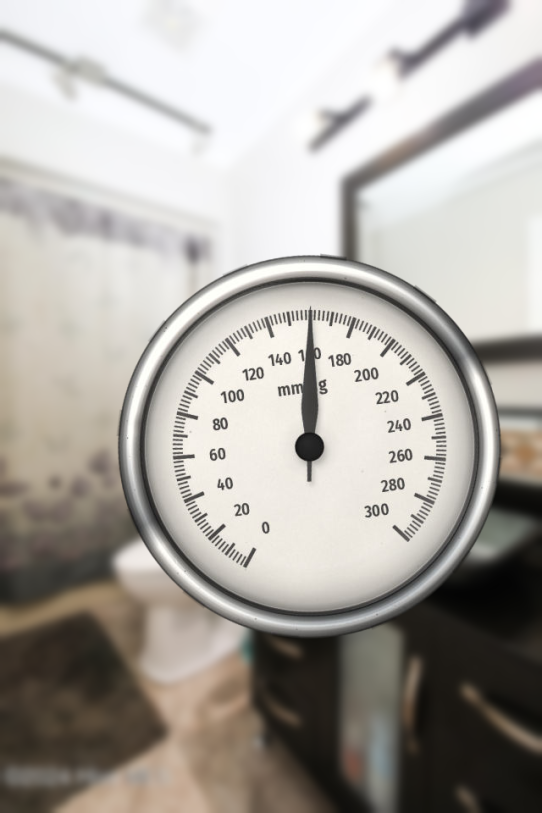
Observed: 160 mmHg
